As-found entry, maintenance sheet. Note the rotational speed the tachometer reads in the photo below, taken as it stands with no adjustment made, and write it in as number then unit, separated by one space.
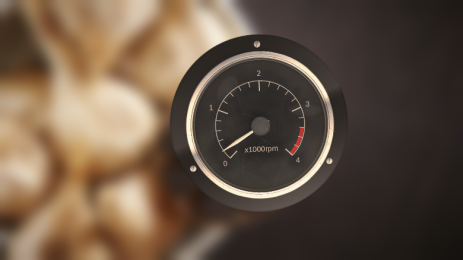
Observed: 200 rpm
